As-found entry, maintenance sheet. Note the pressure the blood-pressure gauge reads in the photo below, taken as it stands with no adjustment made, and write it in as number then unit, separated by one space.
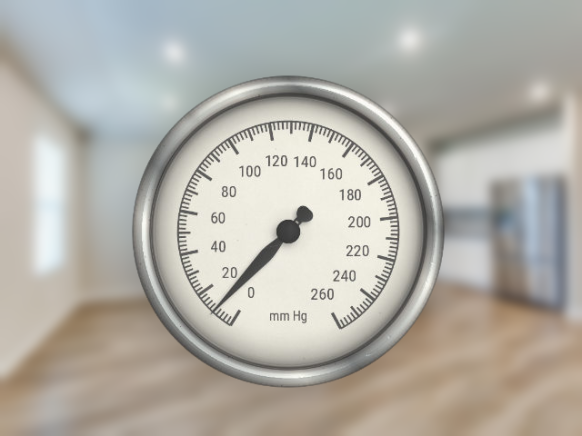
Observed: 10 mmHg
